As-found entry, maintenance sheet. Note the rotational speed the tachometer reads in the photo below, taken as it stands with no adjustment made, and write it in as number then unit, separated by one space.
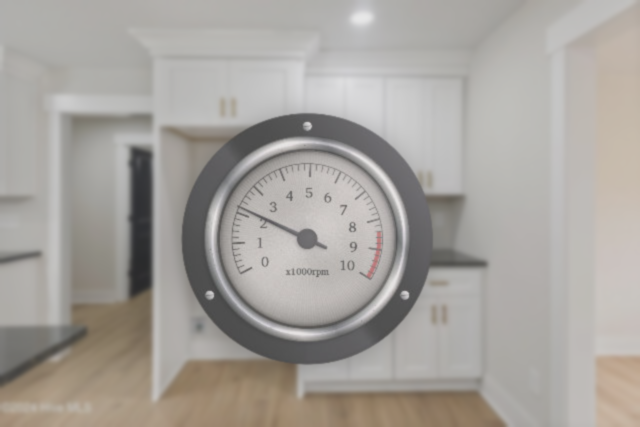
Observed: 2200 rpm
